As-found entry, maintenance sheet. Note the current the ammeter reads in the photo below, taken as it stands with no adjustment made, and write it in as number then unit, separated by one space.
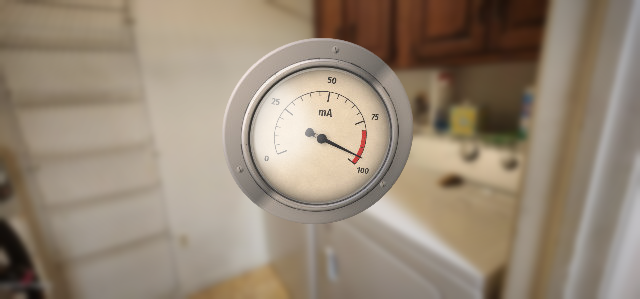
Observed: 95 mA
